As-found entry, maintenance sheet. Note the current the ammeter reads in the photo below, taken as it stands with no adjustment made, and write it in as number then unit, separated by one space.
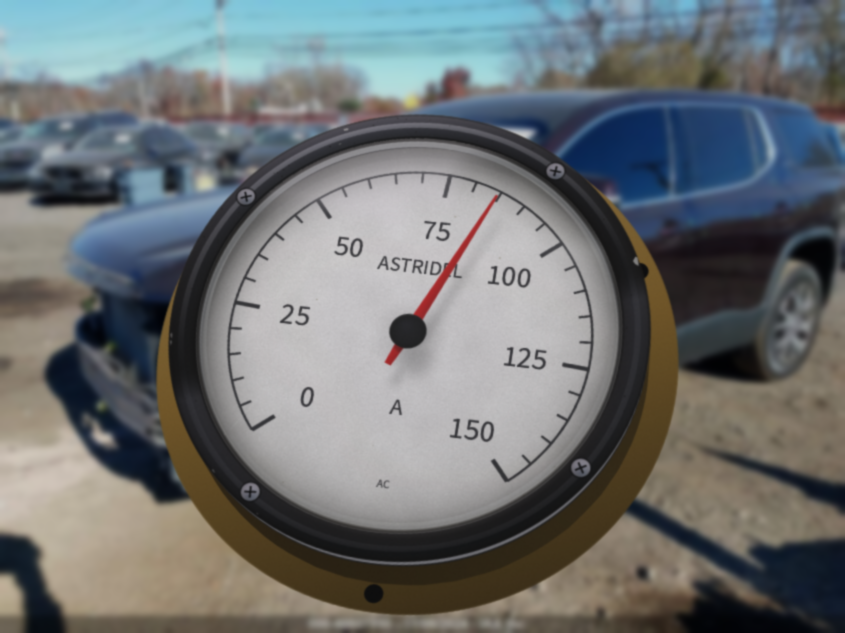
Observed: 85 A
